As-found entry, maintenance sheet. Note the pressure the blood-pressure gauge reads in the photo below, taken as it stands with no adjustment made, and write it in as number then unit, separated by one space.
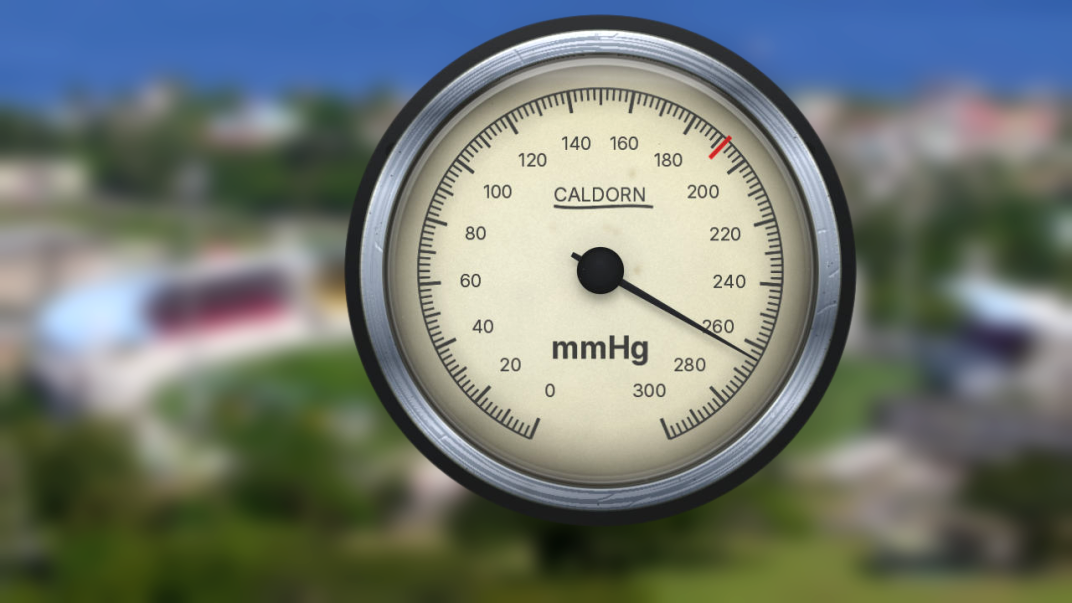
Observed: 264 mmHg
